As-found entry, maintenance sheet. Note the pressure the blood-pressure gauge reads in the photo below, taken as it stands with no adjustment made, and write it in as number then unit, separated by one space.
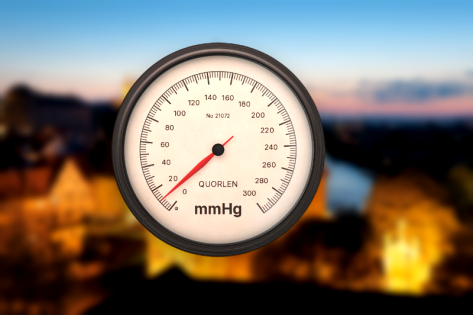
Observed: 10 mmHg
